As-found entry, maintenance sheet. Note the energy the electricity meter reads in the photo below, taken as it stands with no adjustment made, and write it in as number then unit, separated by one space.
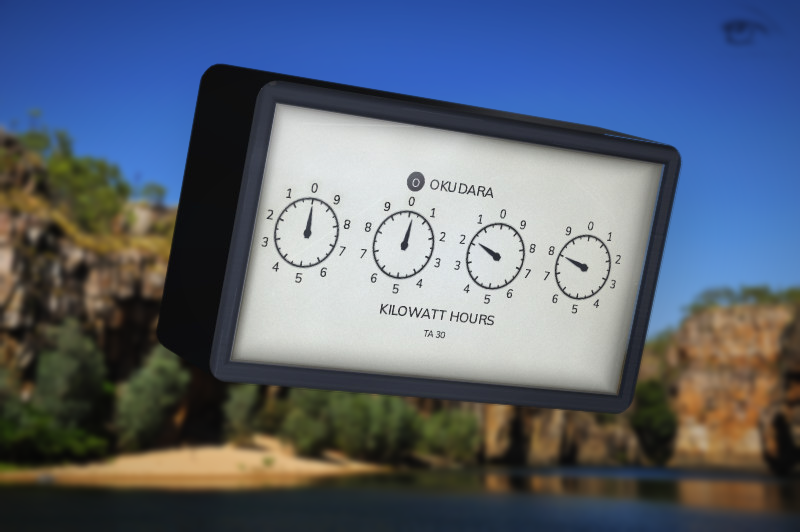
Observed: 18 kWh
